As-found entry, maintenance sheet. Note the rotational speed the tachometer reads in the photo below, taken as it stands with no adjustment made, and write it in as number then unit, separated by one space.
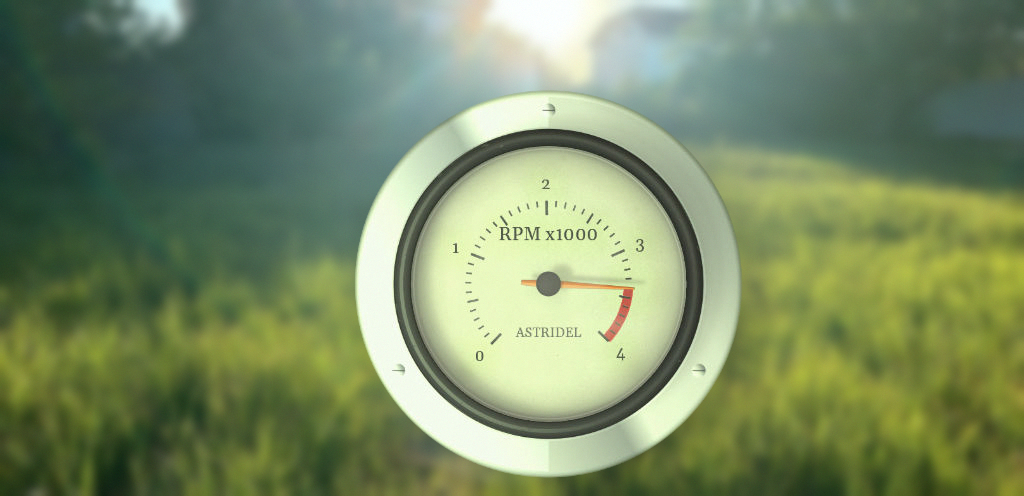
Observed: 3400 rpm
